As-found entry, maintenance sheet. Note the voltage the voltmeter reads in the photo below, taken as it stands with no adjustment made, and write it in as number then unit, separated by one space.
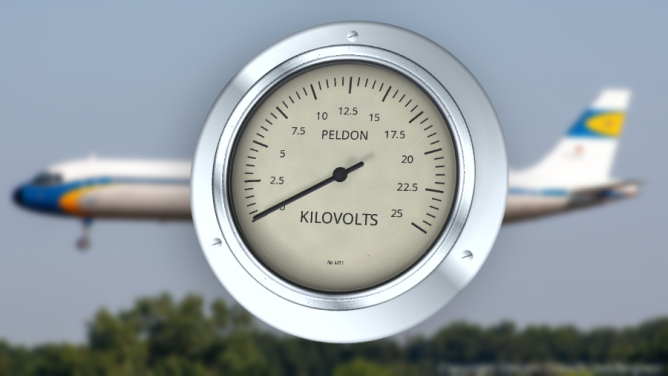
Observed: 0 kV
